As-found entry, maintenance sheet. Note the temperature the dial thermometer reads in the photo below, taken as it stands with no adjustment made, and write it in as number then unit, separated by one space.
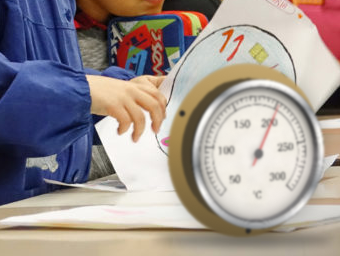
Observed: 200 °C
